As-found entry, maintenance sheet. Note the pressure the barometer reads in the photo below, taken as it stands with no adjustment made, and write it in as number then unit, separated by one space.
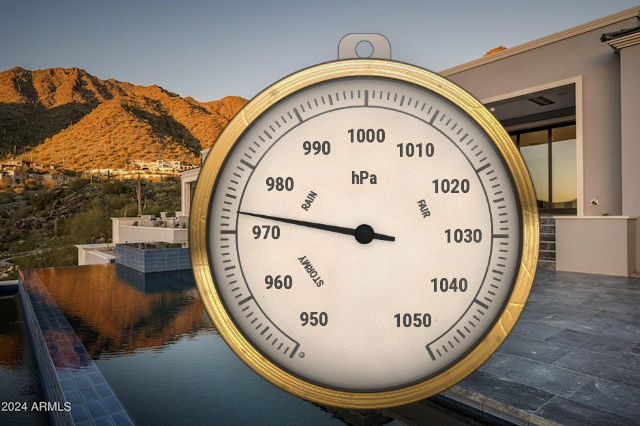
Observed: 973 hPa
